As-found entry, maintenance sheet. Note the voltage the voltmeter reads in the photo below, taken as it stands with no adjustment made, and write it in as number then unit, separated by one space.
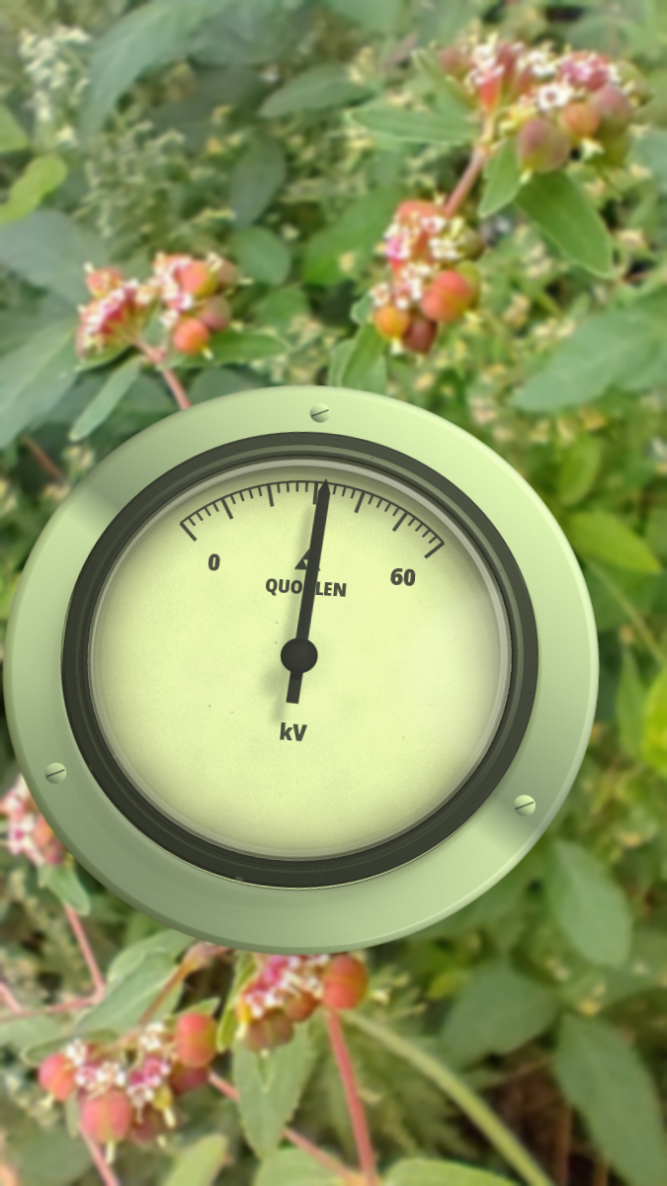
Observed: 32 kV
